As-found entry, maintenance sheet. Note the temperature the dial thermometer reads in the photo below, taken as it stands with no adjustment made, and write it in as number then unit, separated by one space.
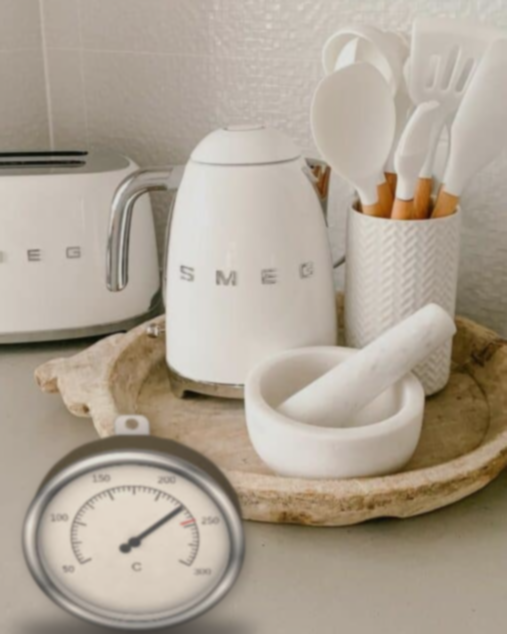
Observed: 225 °C
